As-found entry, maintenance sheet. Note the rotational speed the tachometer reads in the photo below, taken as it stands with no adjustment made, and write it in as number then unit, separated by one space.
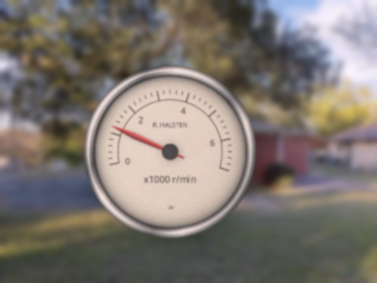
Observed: 1200 rpm
